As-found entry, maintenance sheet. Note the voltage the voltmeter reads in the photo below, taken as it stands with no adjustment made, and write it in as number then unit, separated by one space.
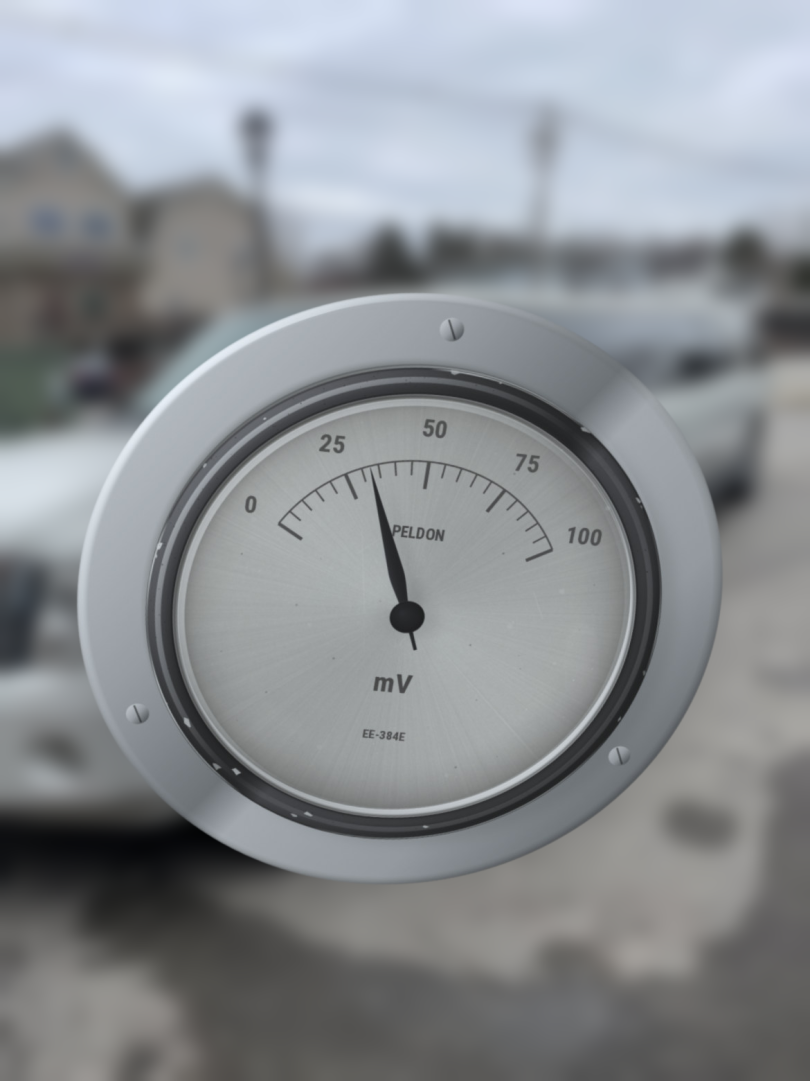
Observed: 32.5 mV
